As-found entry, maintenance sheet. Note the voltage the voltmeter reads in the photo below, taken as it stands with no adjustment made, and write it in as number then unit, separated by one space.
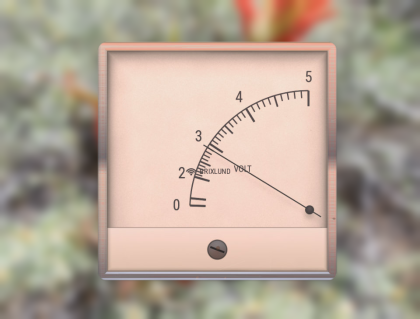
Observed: 2.9 V
